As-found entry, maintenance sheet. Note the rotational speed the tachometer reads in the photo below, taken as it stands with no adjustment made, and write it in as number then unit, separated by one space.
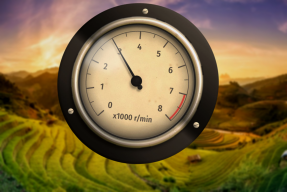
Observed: 3000 rpm
